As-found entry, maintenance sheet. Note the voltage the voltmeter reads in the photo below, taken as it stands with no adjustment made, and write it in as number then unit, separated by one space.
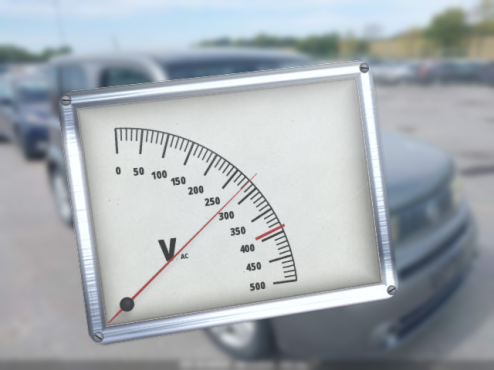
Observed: 280 V
